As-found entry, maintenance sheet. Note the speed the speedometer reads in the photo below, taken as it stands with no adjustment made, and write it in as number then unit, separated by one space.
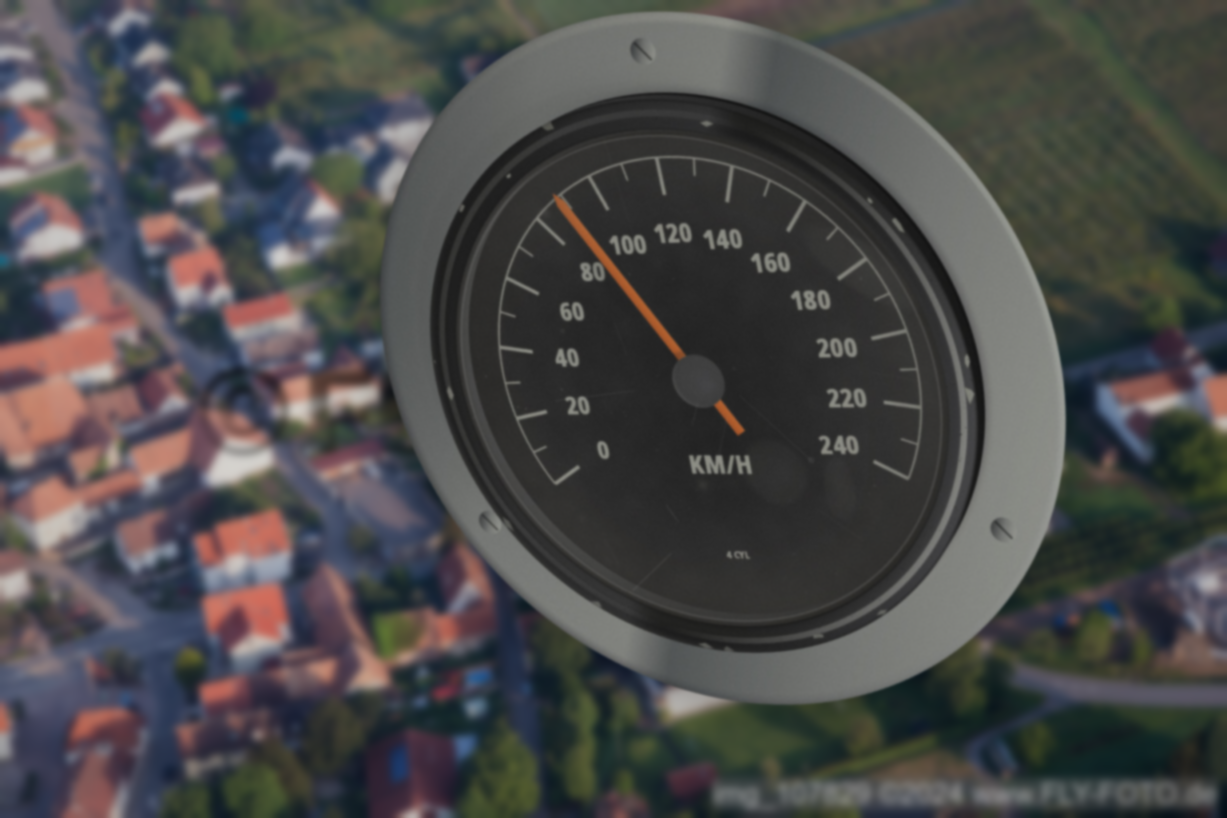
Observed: 90 km/h
